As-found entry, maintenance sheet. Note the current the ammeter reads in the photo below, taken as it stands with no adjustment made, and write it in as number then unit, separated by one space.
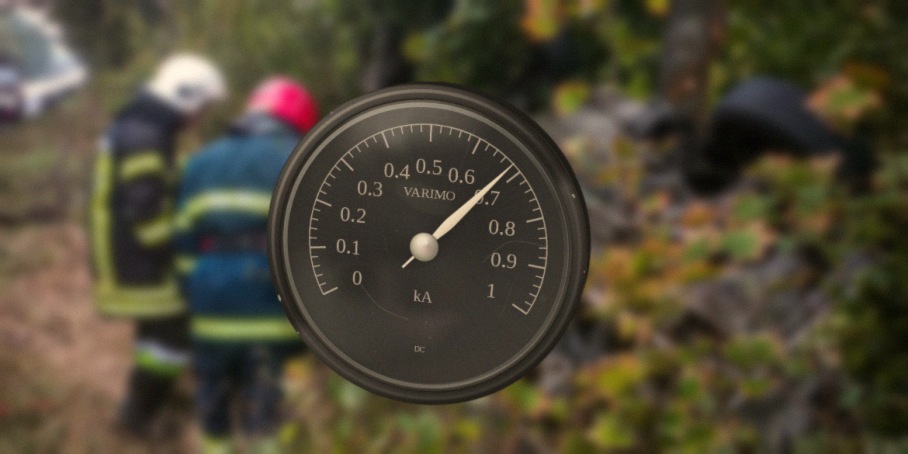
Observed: 0.68 kA
